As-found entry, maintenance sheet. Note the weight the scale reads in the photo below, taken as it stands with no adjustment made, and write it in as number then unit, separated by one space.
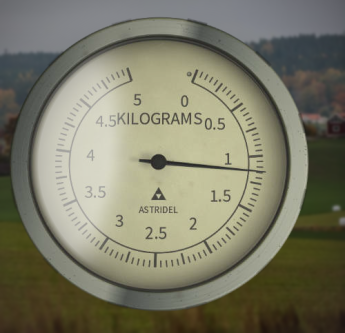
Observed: 1.15 kg
